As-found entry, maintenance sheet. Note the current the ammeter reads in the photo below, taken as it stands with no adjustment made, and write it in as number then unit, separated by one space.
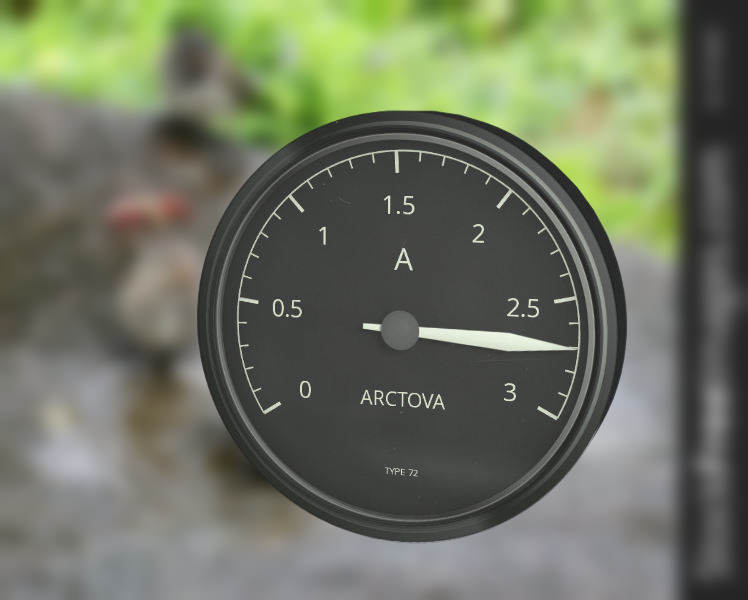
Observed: 2.7 A
